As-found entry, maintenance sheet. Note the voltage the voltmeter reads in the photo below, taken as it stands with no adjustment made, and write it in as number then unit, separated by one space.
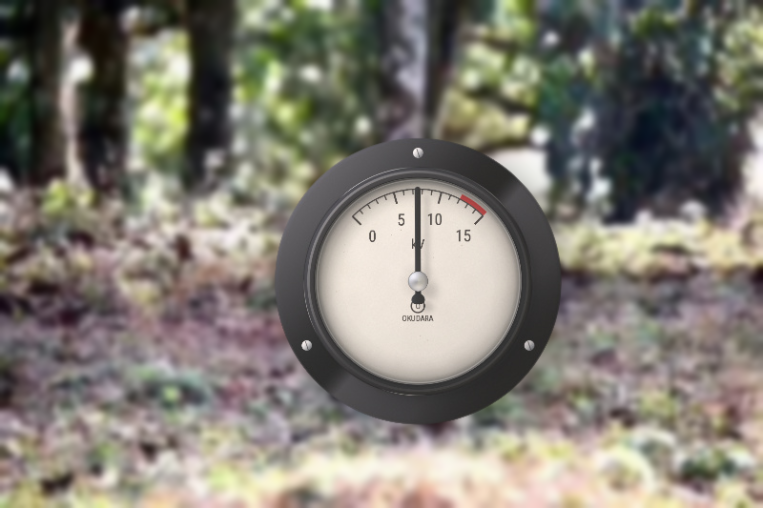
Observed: 7.5 kV
